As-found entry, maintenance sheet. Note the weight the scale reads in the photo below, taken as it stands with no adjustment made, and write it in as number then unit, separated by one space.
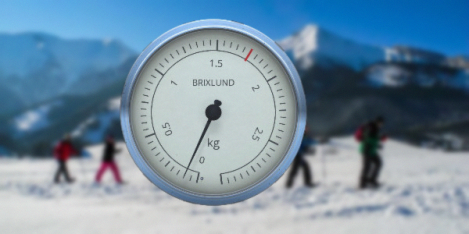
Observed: 0.1 kg
